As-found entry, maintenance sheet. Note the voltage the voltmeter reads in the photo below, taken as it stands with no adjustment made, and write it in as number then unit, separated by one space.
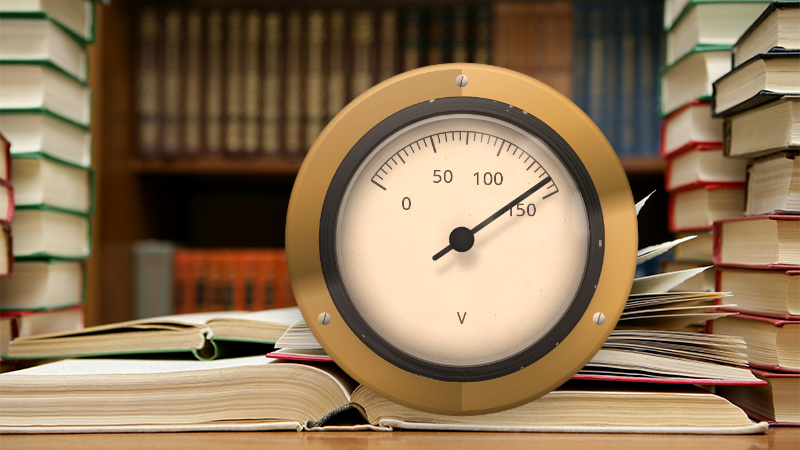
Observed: 140 V
